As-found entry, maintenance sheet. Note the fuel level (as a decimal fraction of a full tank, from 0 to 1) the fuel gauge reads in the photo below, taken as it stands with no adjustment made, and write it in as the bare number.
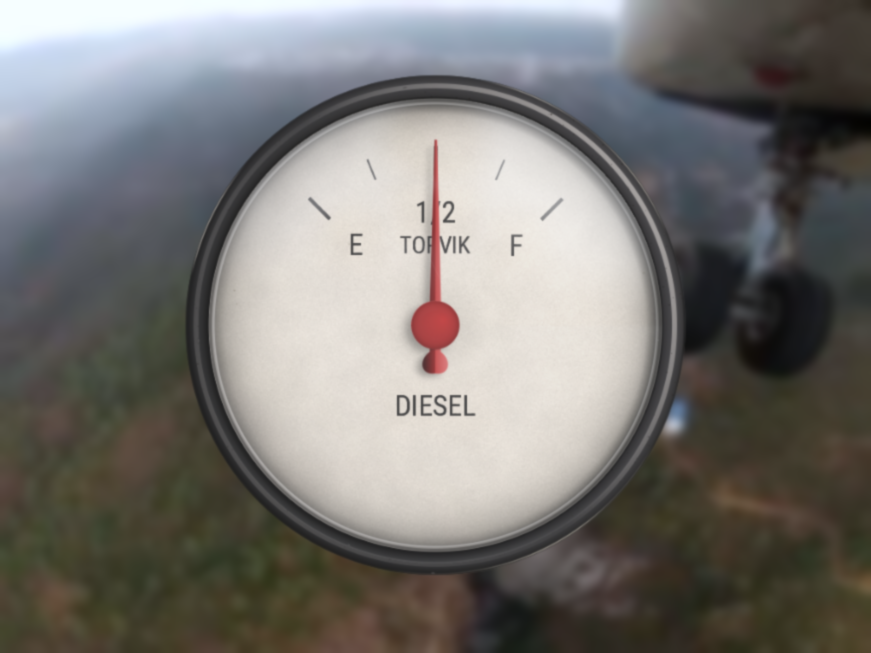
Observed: 0.5
